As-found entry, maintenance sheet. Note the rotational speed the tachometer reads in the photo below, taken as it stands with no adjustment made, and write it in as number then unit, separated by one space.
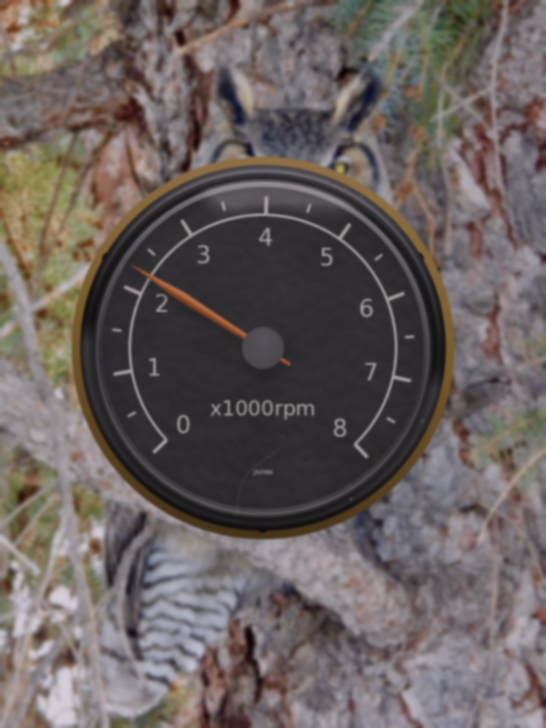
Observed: 2250 rpm
